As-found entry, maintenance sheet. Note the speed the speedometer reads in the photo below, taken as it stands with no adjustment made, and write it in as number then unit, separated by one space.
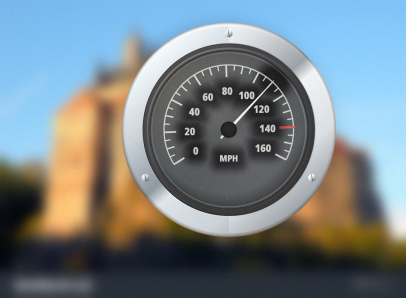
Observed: 110 mph
